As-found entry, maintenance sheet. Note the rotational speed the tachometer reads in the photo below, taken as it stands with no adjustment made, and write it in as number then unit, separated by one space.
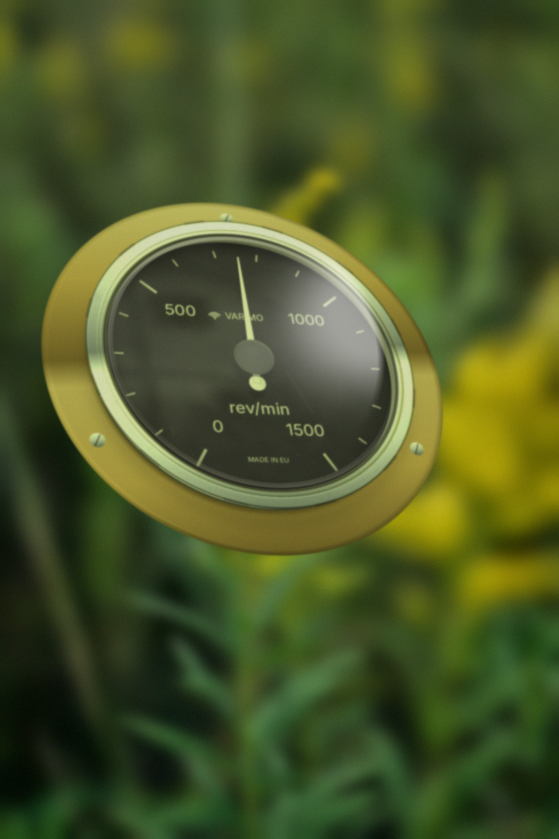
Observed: 750 rpm
